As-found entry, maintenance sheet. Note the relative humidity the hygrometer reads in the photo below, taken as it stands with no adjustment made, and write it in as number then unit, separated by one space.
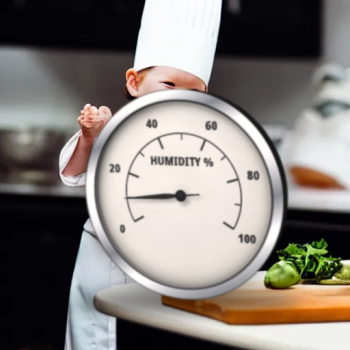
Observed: 10 %
